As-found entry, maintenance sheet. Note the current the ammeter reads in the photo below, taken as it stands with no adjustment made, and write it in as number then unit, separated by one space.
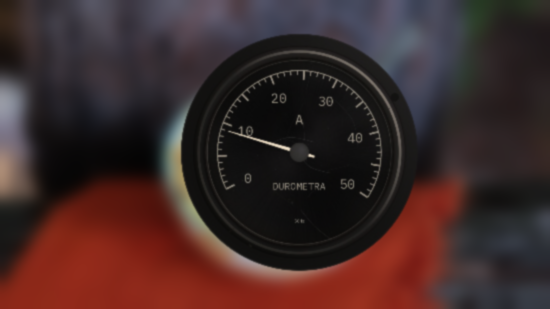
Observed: 9 A
